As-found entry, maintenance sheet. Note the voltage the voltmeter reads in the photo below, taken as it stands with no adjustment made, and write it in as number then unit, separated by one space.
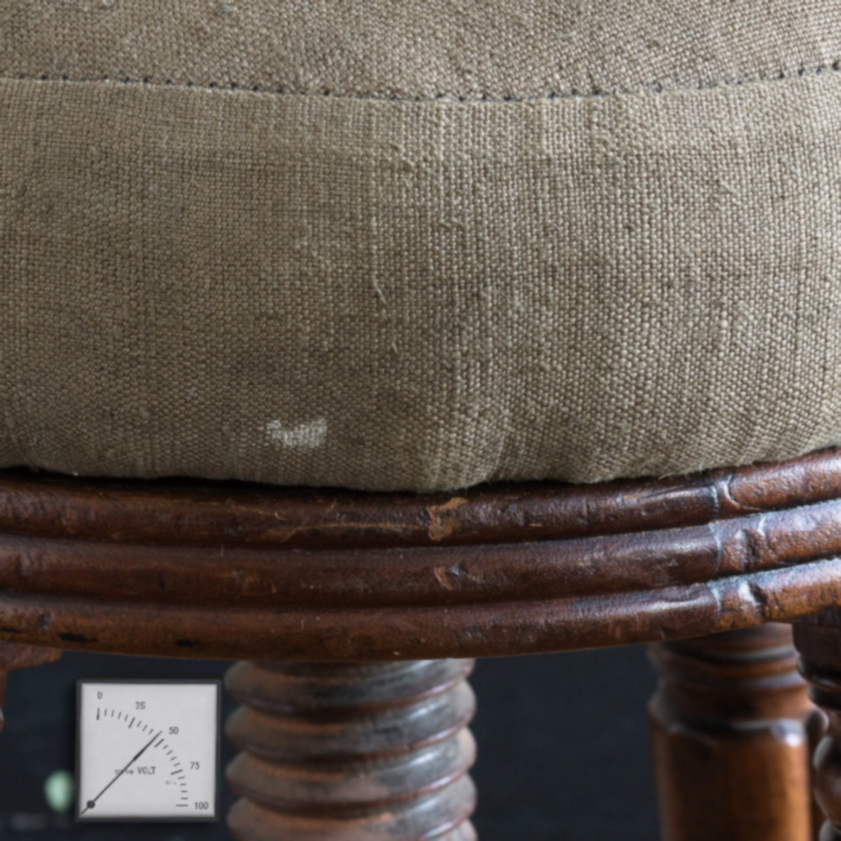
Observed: 45 V
